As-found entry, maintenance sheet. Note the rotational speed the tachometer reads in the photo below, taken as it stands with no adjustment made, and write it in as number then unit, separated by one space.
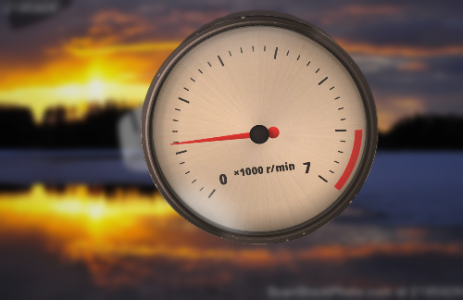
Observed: 1200 rpm
